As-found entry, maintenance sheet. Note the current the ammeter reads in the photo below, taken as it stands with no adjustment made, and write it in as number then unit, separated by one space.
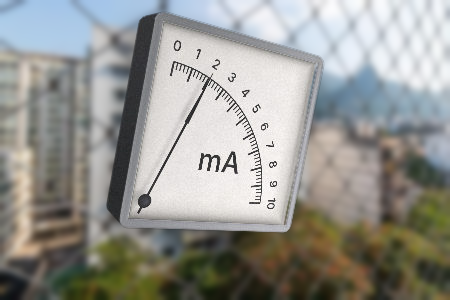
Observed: 2 mA
